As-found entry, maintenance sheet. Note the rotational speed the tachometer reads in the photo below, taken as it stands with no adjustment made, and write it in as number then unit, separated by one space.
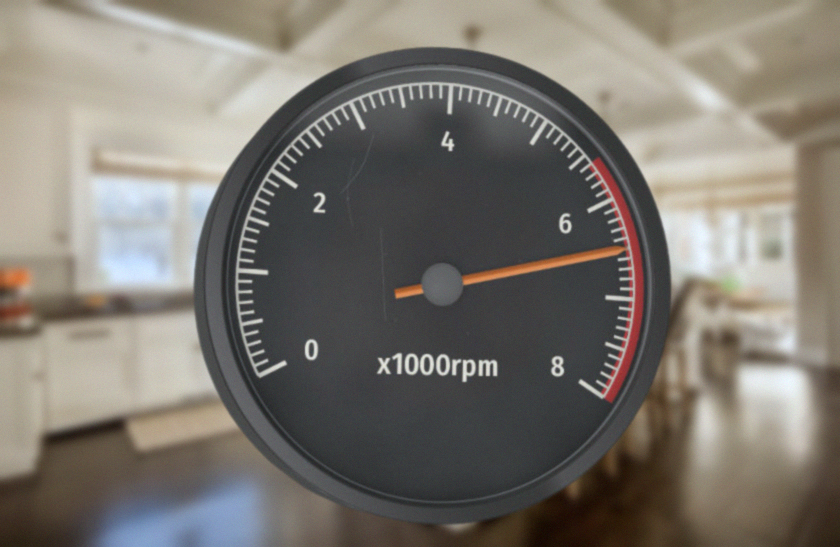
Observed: 6500 rpm
